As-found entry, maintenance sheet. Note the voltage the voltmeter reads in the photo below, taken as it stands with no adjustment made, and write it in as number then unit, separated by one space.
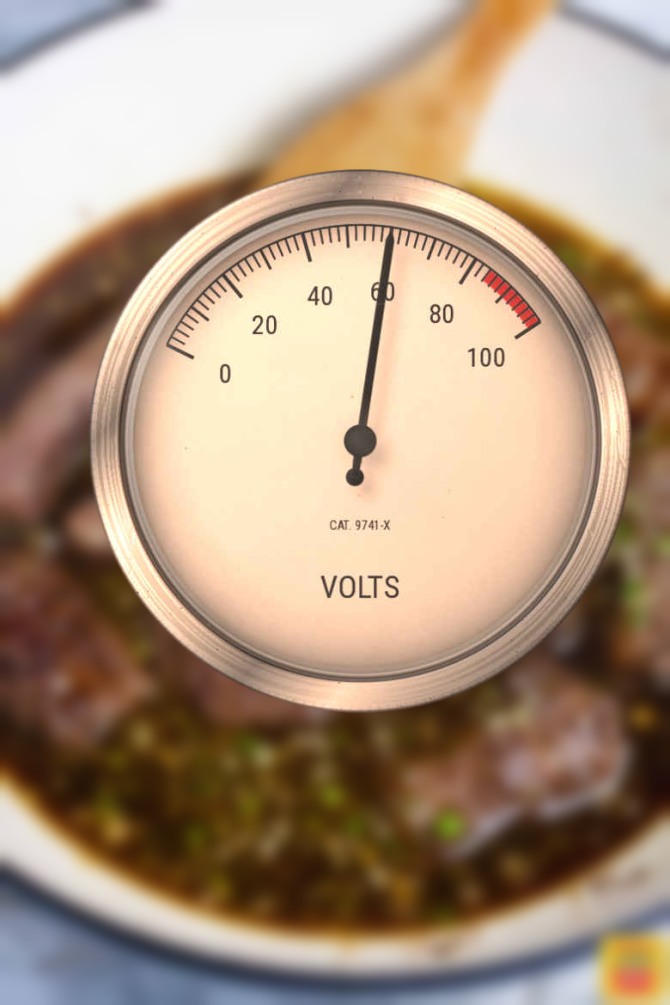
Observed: 60 V
